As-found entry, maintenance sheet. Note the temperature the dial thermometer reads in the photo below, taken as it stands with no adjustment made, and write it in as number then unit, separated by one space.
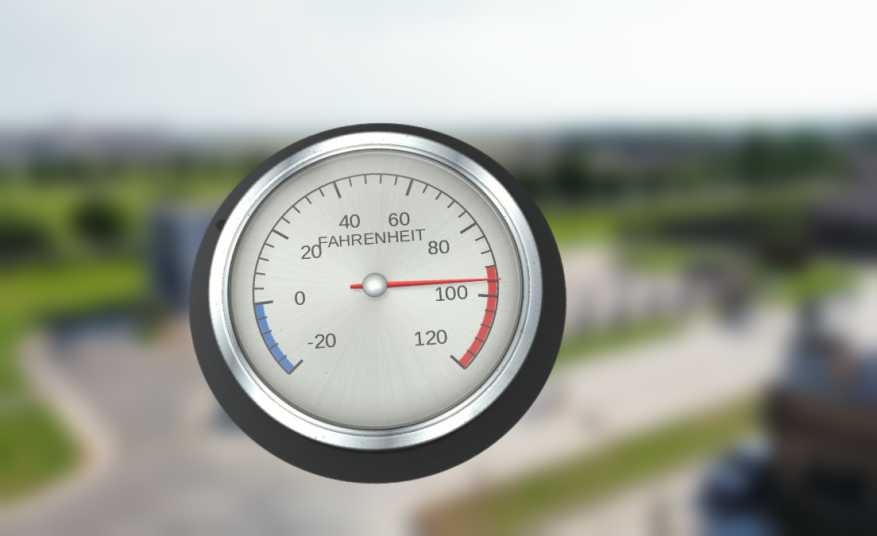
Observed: 96 °F
